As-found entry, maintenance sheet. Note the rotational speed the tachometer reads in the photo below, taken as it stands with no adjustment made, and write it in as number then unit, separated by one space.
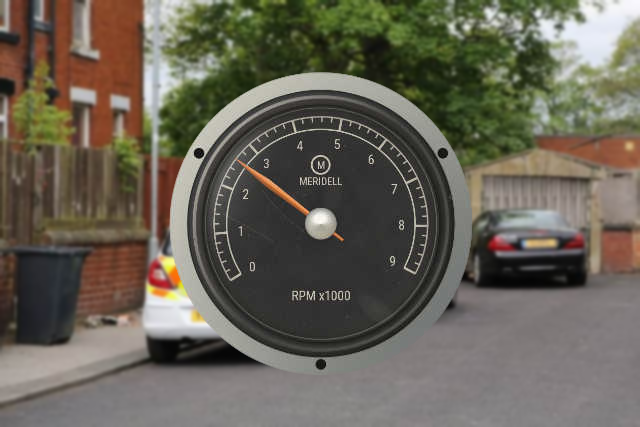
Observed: 2600 rpm
